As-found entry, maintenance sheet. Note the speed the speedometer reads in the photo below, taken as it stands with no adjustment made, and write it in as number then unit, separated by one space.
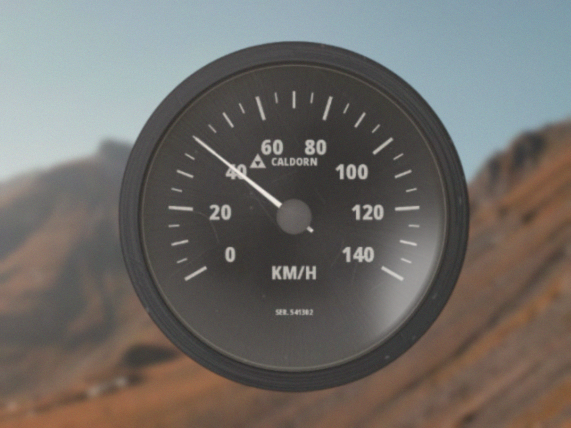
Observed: 40 km/h
